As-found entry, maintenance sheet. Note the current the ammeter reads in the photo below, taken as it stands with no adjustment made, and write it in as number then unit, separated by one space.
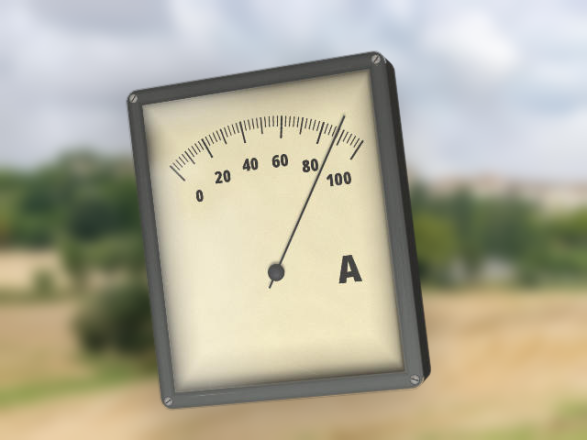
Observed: 88 A
